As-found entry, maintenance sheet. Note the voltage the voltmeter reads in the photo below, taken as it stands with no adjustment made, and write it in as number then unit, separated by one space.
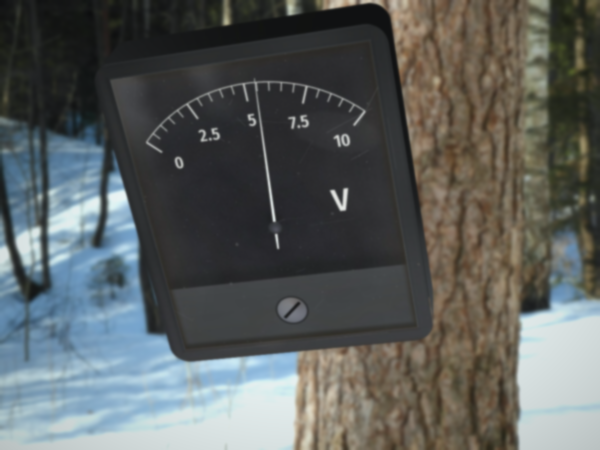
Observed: 5.5 V
